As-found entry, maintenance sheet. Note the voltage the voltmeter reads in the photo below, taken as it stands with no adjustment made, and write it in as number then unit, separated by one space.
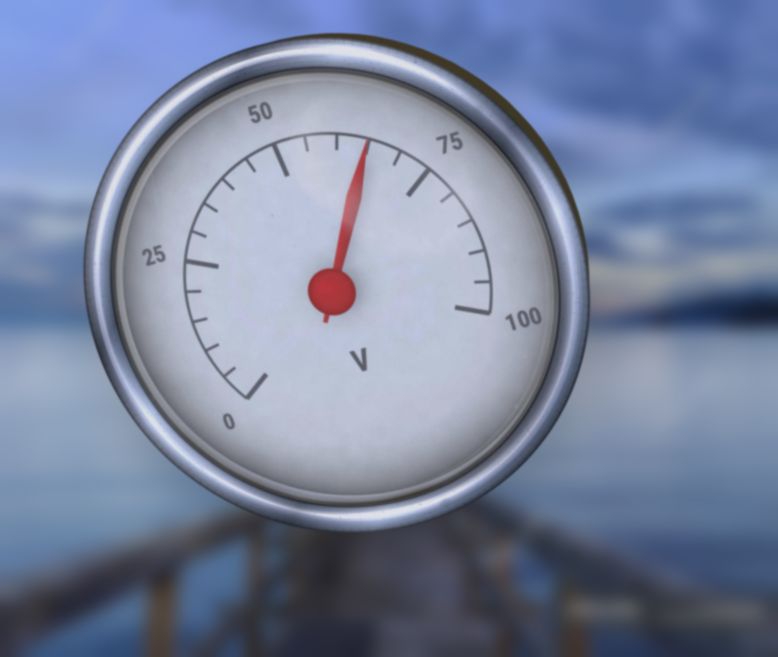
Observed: 65 V
